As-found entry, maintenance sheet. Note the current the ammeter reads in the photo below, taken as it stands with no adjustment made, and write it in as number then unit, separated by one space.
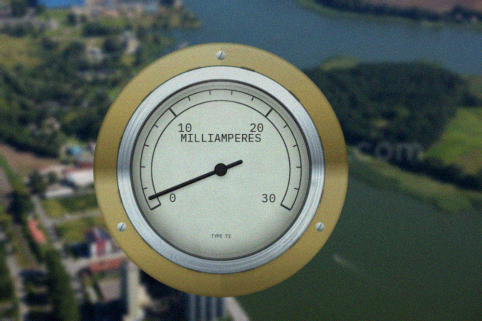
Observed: 1 mA
